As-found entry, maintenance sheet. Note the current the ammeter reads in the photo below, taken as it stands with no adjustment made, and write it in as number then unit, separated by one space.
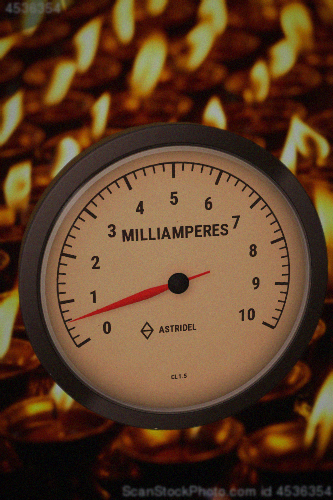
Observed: 0.6 mA
